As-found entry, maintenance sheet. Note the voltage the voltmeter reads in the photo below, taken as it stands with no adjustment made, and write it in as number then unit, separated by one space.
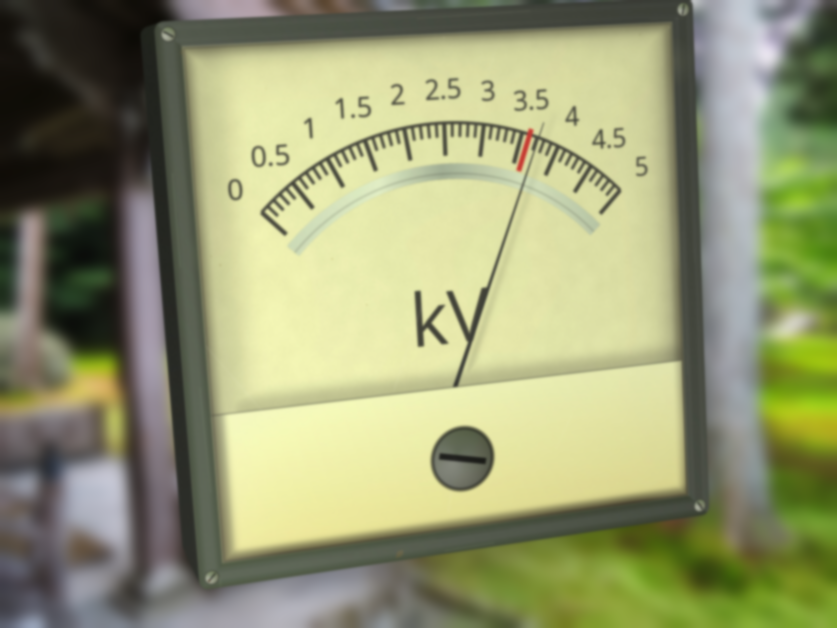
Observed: 3.7 kV
